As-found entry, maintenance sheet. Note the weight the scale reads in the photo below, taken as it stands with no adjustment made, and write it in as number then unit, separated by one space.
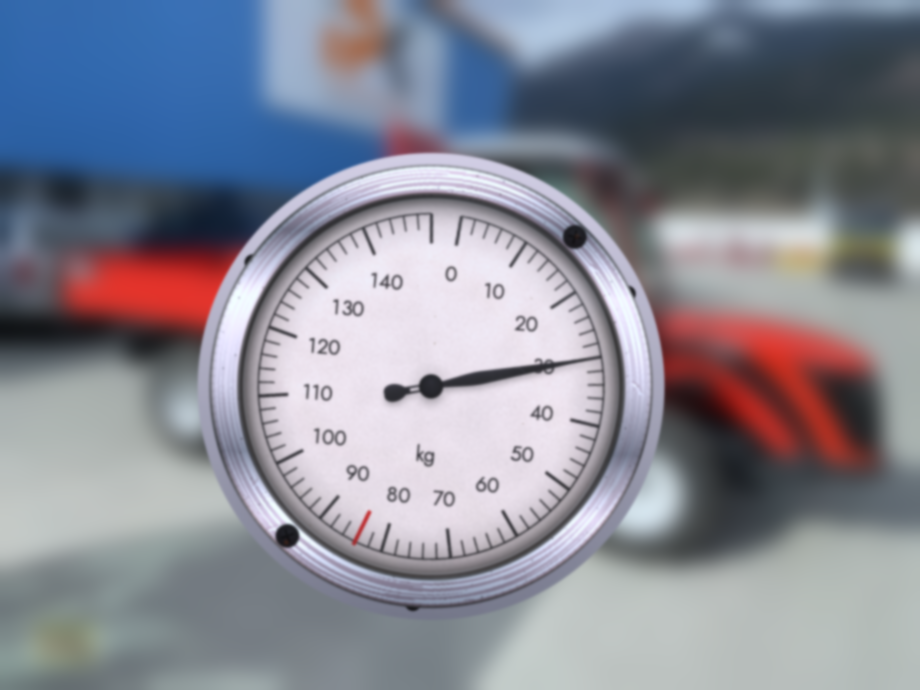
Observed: 30 kg
